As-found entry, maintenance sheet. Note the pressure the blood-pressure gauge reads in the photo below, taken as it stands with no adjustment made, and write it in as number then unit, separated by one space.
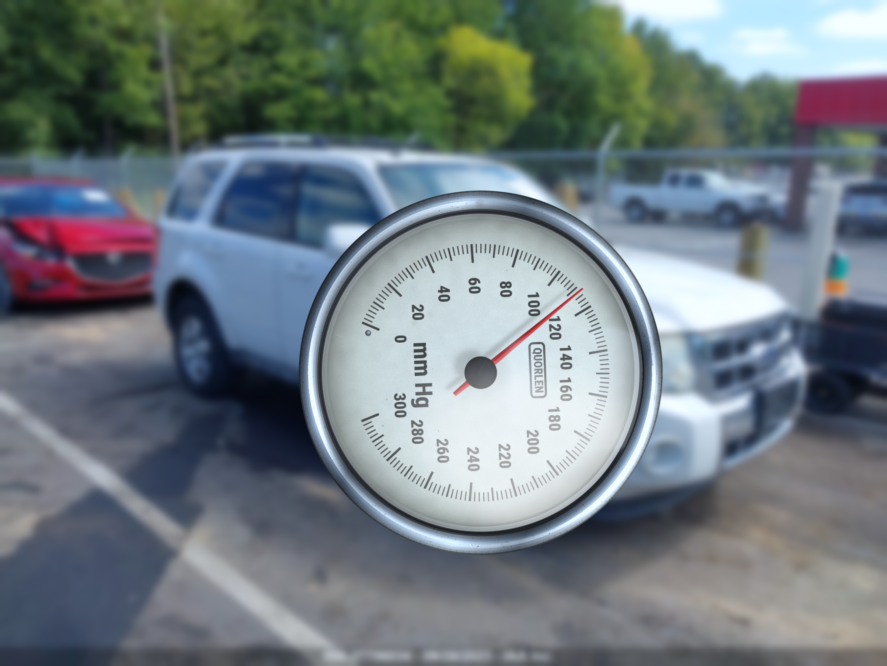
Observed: 112 mmHg
